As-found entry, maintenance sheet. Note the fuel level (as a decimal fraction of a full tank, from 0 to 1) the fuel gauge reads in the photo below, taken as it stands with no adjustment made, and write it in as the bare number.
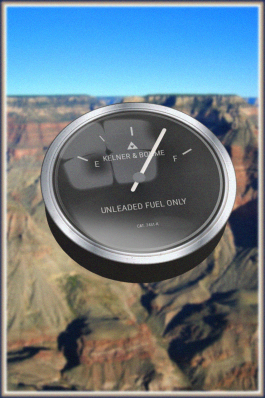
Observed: 0.75
